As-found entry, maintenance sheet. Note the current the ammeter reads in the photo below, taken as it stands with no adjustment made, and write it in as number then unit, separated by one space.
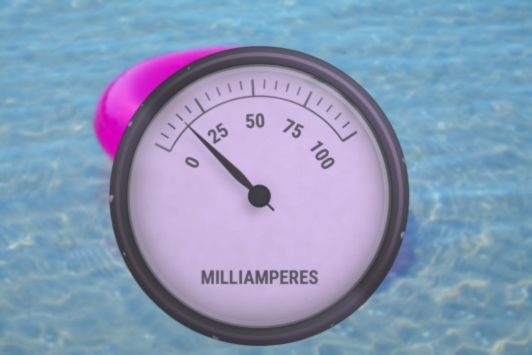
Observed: 15 mA
